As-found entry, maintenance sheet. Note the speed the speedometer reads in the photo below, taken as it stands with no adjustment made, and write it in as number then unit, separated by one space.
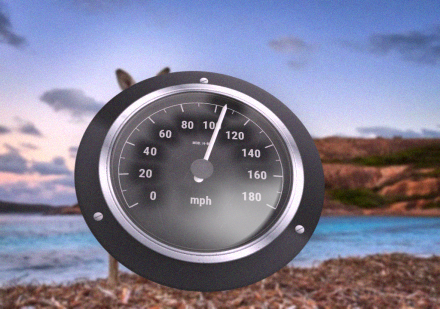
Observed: 105 mph
